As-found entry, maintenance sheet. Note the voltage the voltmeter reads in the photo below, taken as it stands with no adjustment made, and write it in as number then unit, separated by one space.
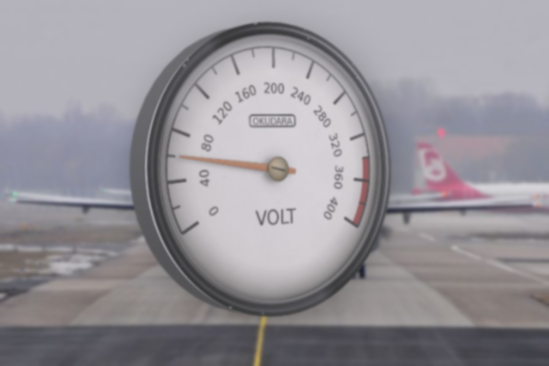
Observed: 60 V
